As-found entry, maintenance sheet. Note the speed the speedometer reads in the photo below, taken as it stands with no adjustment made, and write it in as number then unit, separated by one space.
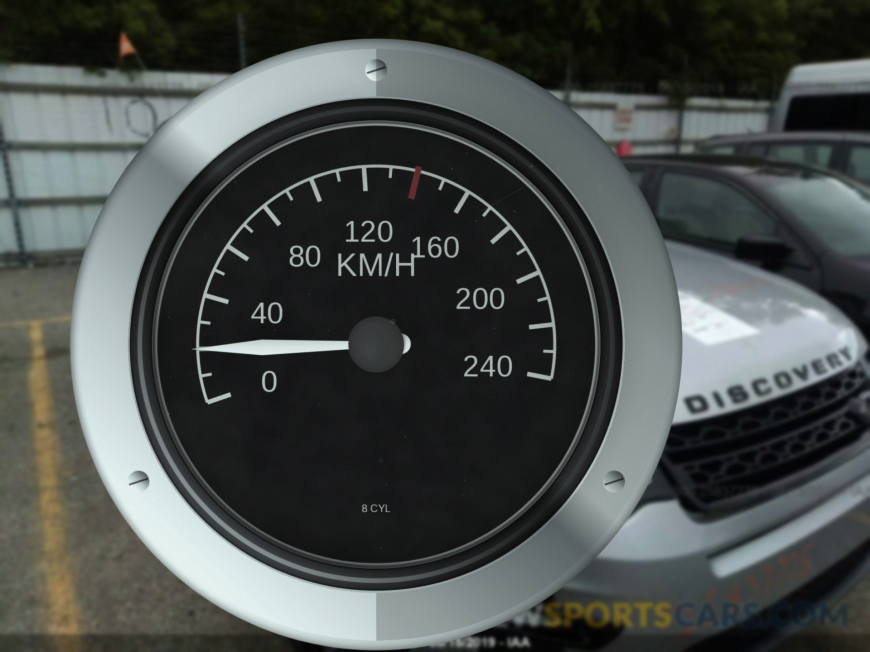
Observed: 20 km/h
